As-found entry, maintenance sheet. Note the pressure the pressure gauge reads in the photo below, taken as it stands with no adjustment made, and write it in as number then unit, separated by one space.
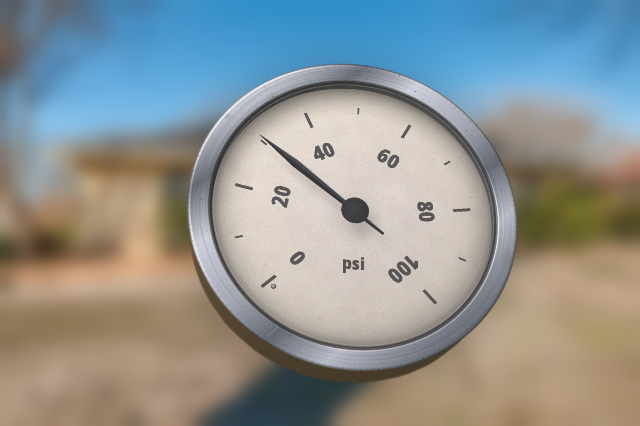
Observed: 30 psi
